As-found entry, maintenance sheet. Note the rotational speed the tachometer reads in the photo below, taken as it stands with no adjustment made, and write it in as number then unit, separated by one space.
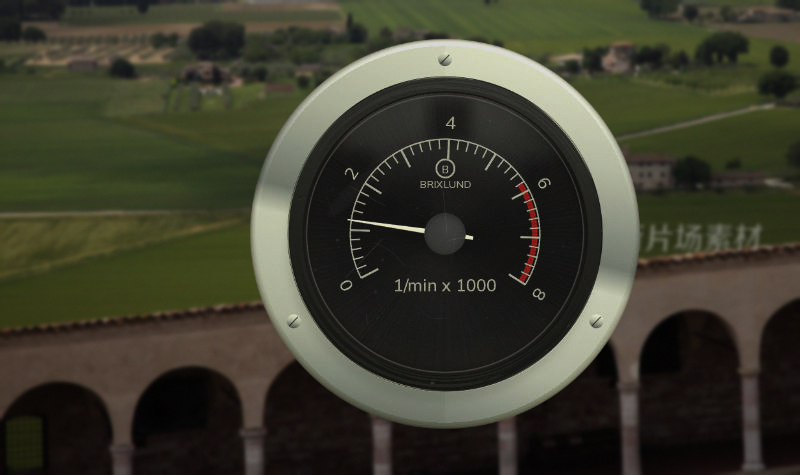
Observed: 1200 rpm
